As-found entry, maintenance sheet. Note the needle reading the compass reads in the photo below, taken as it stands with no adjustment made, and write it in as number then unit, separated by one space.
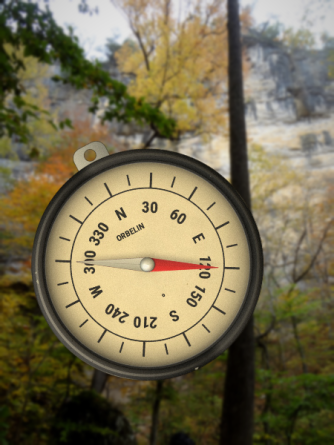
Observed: 120 °
